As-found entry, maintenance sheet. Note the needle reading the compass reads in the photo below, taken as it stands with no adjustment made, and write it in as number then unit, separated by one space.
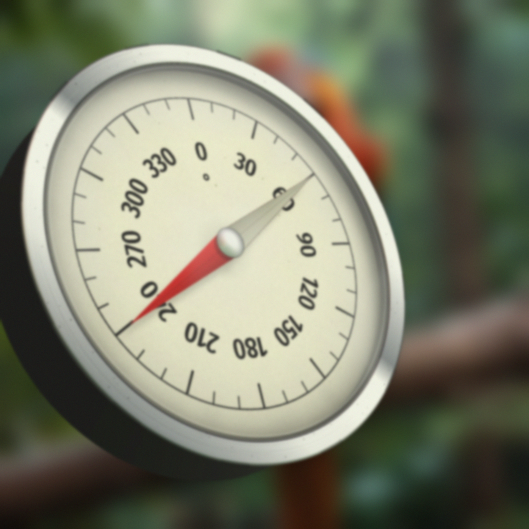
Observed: 240 °
